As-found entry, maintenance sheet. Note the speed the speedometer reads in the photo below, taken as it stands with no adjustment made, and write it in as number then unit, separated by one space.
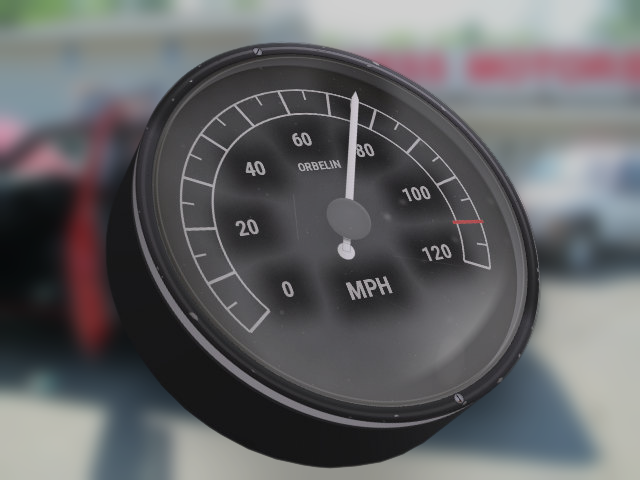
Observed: 75 mph
